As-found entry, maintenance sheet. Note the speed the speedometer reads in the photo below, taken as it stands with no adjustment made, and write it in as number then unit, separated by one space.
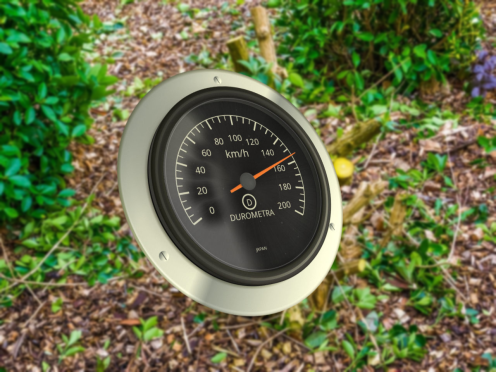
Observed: 155 km/h
